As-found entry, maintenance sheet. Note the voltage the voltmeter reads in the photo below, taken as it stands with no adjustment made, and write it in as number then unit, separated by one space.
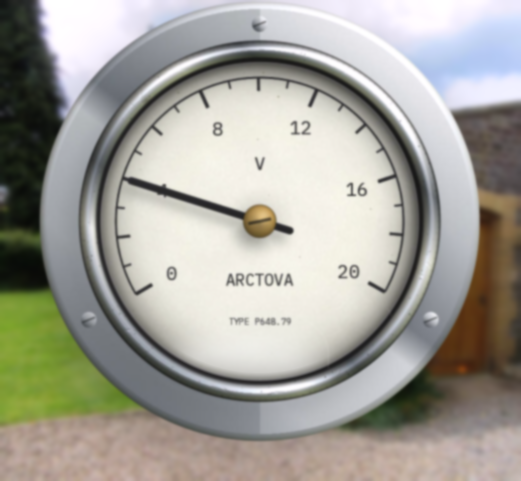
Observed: 4 V
